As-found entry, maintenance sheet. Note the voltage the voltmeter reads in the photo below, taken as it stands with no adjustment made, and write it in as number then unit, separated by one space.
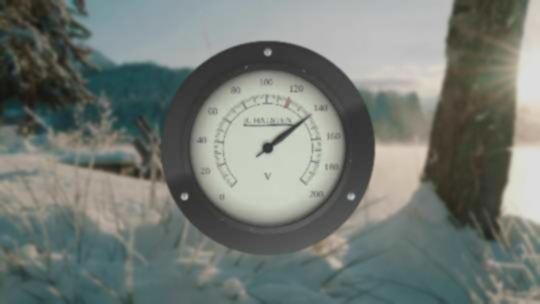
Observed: 140 V
